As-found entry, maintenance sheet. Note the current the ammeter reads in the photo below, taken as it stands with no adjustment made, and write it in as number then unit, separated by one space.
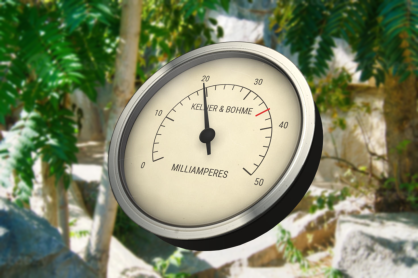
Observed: 20 mA
